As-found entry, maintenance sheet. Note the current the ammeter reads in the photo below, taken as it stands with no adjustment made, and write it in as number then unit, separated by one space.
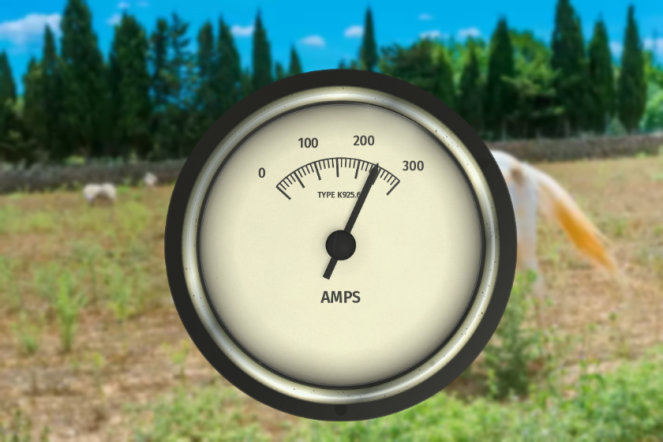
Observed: 240 A
